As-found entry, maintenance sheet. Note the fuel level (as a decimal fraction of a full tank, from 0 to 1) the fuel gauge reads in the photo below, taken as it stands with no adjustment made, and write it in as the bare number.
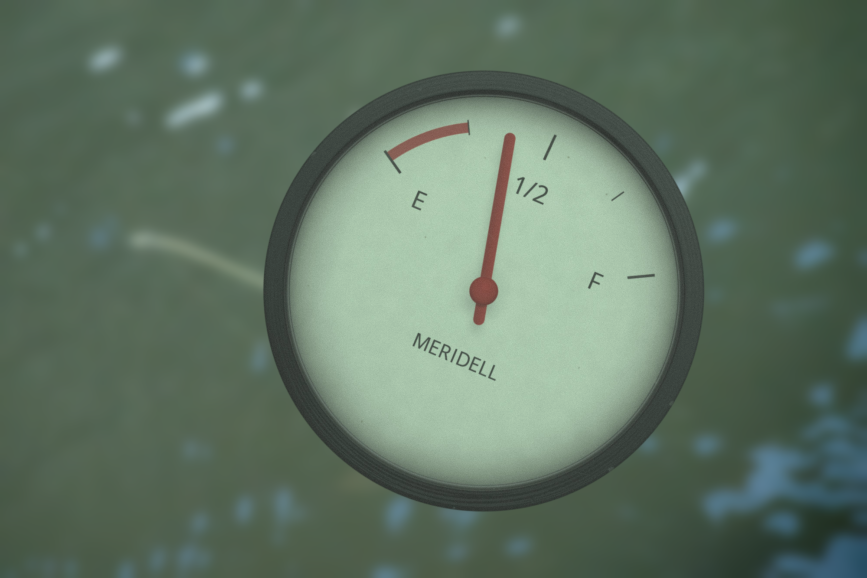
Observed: 0.375
